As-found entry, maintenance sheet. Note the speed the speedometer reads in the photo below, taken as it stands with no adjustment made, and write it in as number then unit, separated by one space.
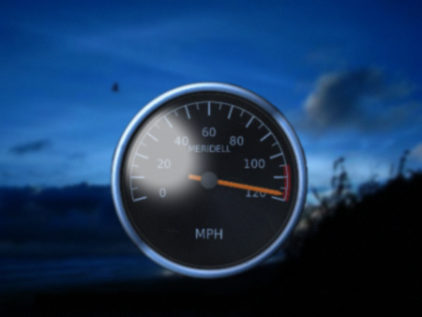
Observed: 117.5 mph
